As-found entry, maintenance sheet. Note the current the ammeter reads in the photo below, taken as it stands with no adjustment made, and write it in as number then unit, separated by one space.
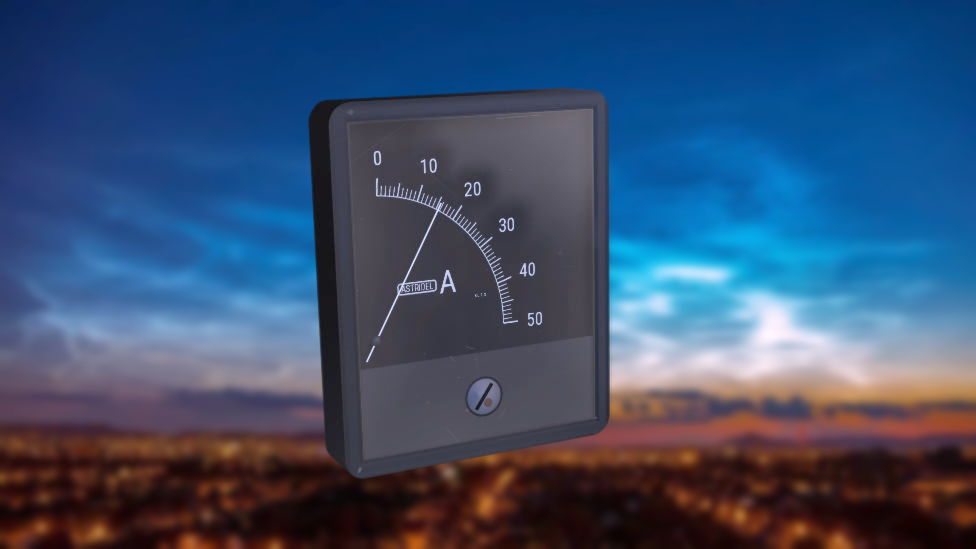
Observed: 15 A
